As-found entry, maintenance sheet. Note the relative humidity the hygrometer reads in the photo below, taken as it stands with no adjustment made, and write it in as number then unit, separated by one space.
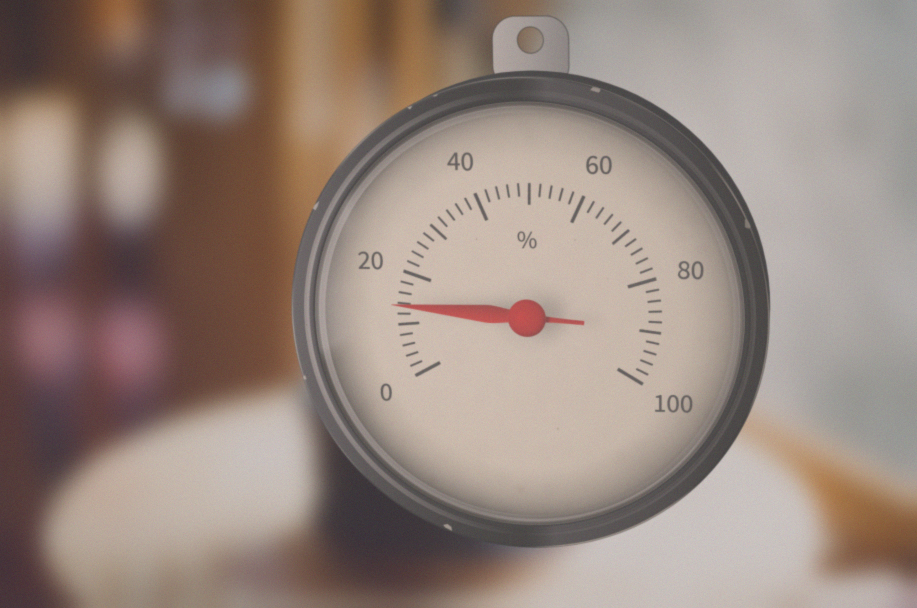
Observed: 14 %
